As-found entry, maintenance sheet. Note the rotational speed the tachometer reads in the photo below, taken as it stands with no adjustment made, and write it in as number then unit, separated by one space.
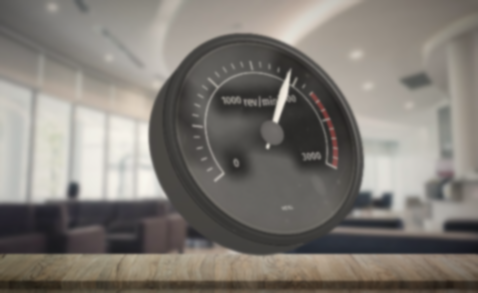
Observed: 1900 rpm
